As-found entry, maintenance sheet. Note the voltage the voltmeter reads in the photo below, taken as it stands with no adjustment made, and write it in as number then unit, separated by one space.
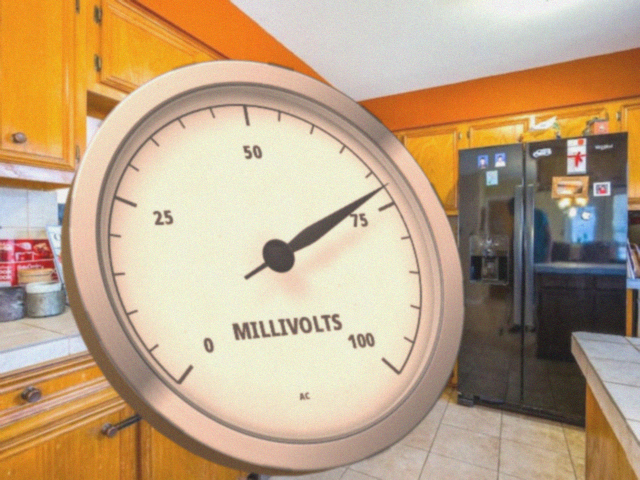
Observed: 72.5 mV
